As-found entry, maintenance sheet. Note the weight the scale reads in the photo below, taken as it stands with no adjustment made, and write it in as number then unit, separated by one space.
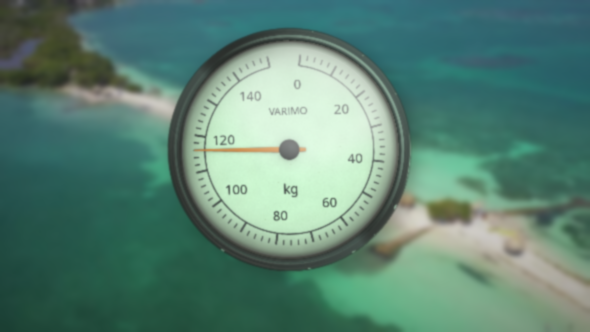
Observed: 116 kg
